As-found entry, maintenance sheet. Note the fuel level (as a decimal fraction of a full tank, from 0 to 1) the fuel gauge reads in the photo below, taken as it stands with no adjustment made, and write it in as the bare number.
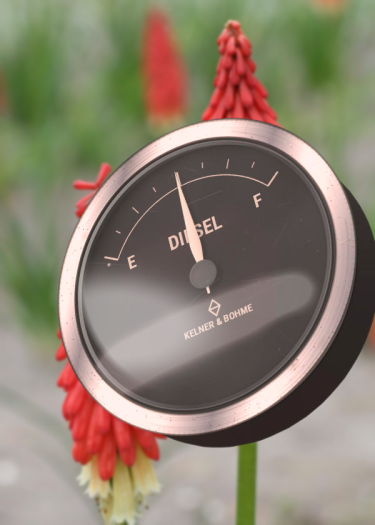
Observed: 0.5
